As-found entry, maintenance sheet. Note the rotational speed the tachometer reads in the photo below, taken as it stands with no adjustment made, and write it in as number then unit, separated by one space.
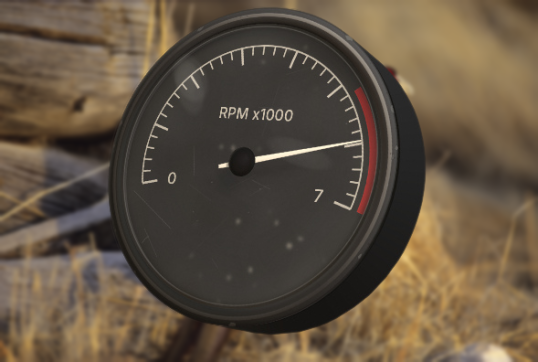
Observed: 6000 rpm
